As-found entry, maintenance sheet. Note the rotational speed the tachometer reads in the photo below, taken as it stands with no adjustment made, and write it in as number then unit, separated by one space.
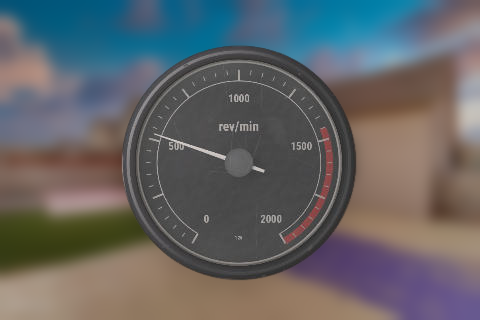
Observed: 525 rpm
